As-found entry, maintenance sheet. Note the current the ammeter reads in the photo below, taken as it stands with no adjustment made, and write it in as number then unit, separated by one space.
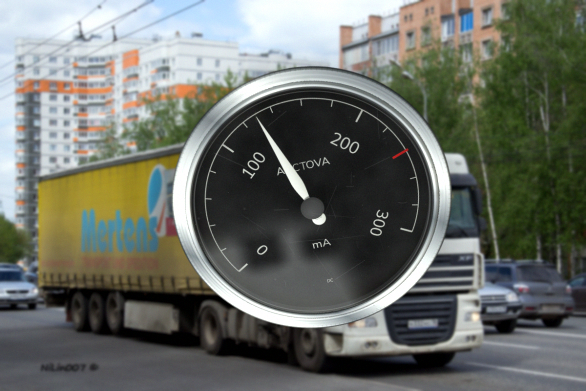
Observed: 130 mA
